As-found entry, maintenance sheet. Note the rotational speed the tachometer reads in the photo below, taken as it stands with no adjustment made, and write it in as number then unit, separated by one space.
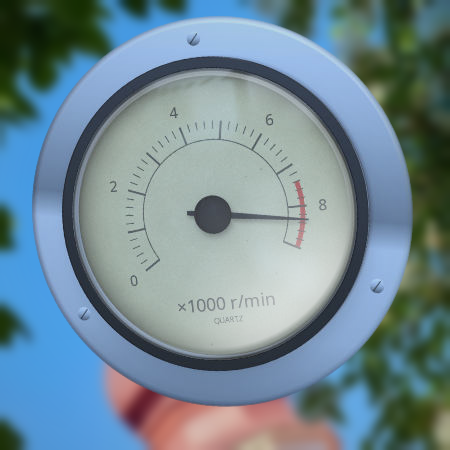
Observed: 8300 rpm
